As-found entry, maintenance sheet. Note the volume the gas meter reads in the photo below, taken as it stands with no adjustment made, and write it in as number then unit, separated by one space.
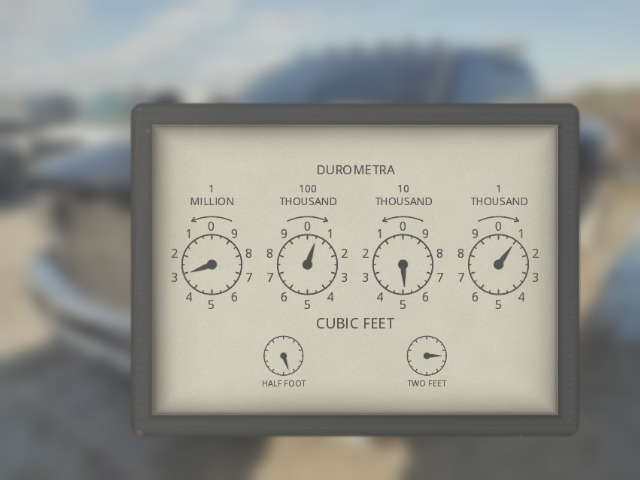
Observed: 305100 ft³
